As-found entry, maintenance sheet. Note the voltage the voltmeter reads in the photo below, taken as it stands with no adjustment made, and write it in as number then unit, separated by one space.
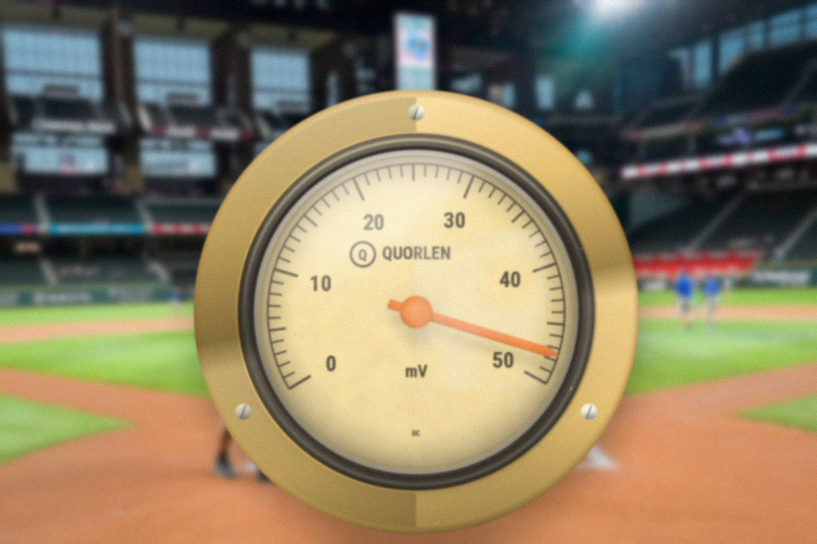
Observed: 47.5 mV
